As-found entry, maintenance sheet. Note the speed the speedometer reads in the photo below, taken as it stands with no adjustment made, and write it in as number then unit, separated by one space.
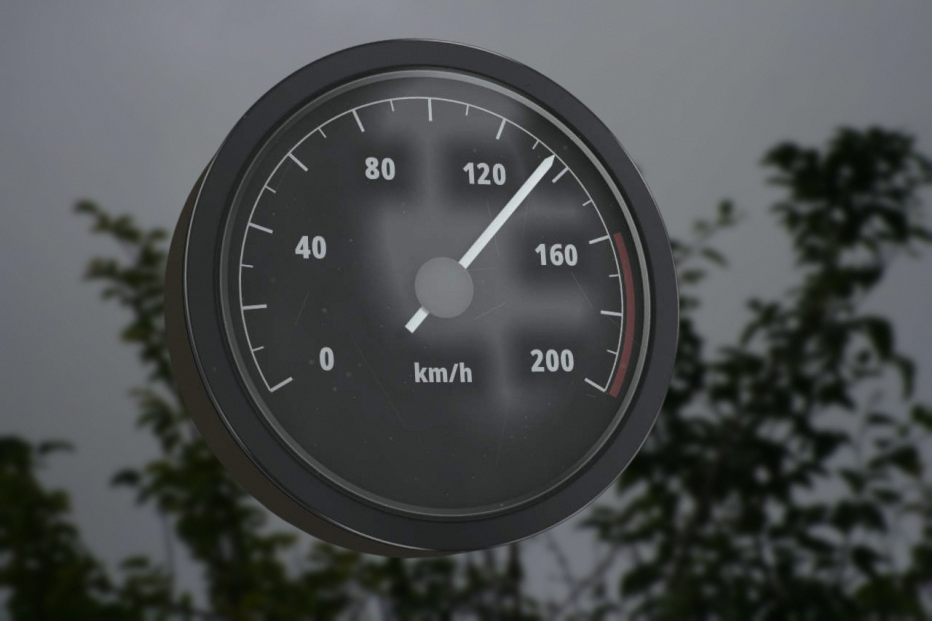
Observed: 135 km/h
